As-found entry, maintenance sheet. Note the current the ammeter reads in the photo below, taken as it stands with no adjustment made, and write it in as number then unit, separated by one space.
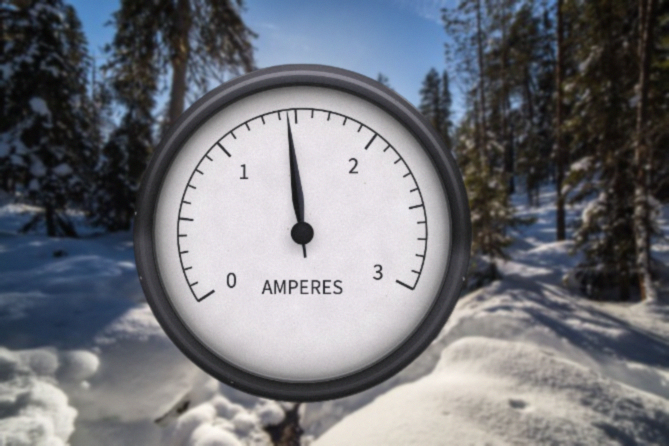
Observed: 1.45 A
